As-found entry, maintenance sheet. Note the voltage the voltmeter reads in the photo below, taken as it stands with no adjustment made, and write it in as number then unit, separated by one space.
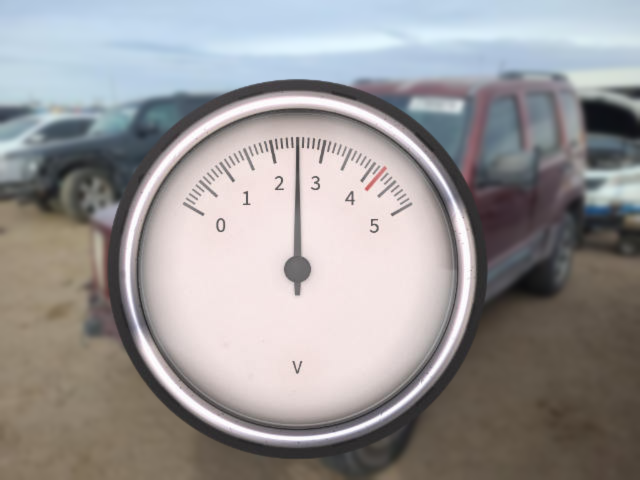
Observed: 2.5 V
